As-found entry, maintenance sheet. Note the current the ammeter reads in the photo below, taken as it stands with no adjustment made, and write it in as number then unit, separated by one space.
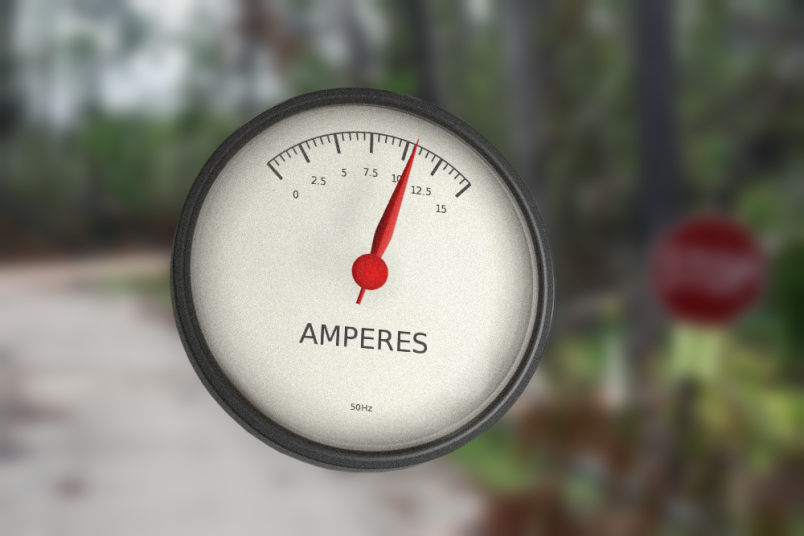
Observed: 10.5 A
